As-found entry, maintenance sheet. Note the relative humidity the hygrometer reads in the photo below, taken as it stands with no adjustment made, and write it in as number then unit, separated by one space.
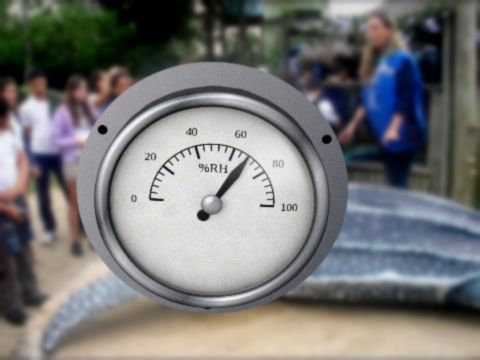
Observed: 68 %
